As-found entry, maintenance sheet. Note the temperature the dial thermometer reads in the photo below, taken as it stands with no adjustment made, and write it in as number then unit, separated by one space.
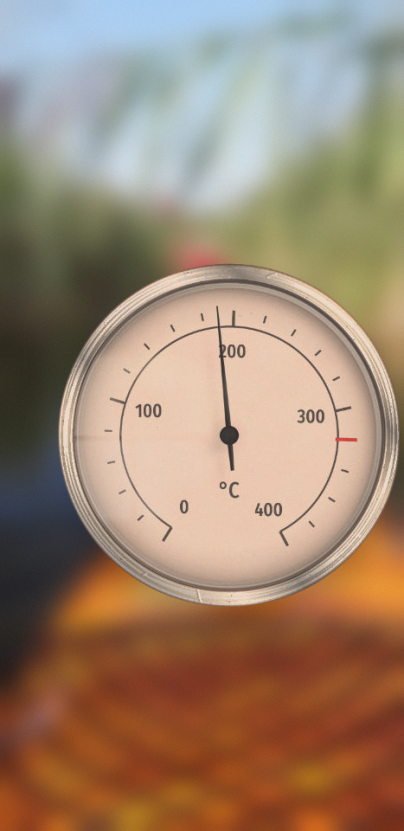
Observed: 190 °C
